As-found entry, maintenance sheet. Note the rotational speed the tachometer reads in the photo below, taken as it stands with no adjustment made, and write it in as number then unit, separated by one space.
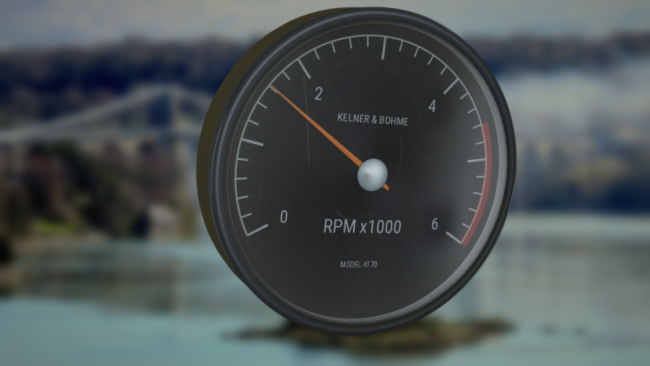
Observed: 1600 rpm
